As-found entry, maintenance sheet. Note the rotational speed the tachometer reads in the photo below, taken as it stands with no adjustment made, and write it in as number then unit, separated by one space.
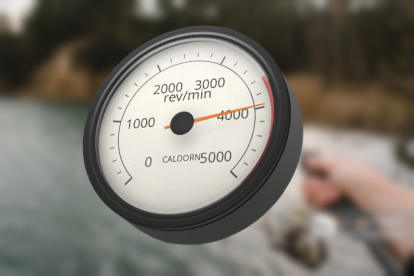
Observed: 4000 rpm
